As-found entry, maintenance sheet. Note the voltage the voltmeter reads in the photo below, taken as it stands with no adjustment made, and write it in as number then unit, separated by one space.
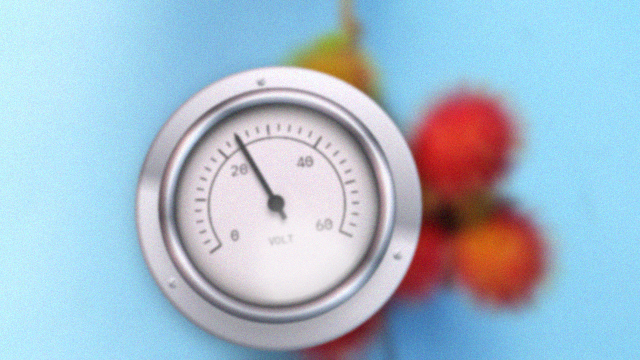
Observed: 24 V
